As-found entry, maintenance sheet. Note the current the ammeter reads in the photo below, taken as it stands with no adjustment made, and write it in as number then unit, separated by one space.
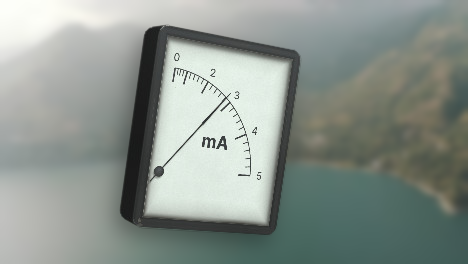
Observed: 2.8 mA
